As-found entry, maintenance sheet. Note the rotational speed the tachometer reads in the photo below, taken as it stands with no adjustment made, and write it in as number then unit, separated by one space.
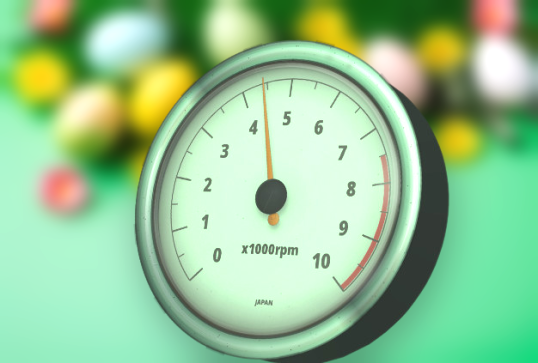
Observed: 4500 rpm
